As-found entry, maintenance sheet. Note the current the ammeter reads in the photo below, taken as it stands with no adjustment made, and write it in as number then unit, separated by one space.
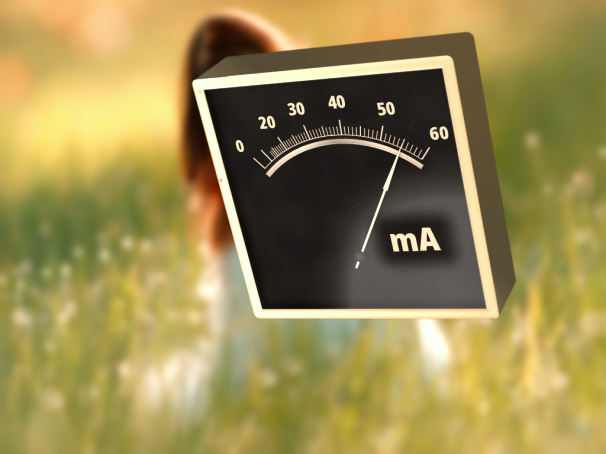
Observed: 55 mA
